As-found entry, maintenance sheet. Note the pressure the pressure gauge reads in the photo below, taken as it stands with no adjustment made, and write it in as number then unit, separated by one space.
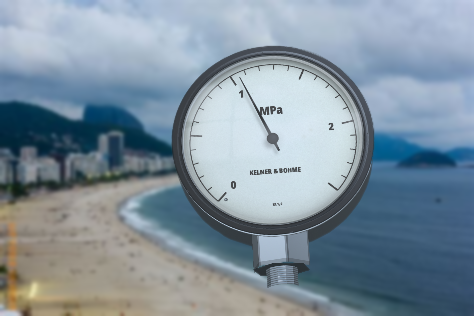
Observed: 1.05 MPa
